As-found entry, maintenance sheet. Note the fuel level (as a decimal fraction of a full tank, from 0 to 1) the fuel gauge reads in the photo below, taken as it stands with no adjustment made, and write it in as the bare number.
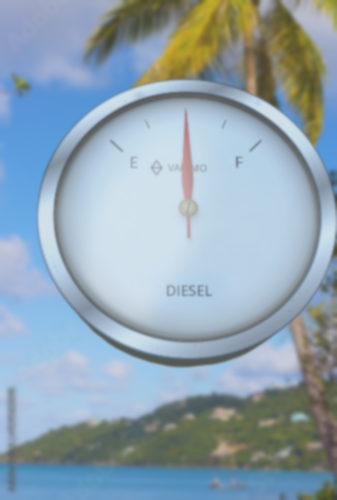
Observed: 0.5
